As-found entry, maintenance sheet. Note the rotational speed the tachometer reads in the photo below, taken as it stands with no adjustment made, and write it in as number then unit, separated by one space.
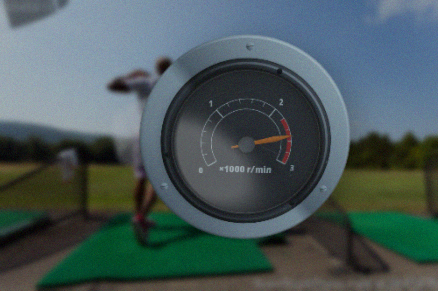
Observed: 2500 rpm
